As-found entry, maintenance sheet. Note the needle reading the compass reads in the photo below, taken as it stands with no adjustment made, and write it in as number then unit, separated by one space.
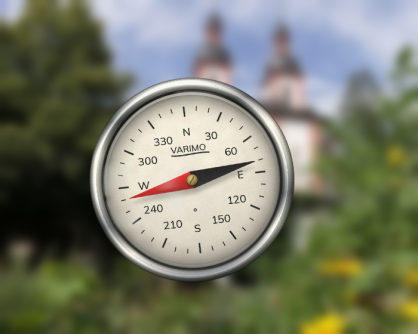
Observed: 260 °
